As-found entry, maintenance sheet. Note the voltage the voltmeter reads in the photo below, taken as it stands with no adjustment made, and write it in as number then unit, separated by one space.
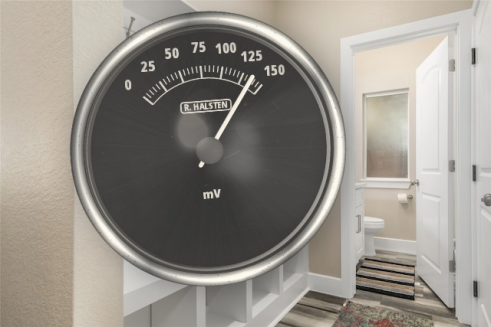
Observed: 135 mV
